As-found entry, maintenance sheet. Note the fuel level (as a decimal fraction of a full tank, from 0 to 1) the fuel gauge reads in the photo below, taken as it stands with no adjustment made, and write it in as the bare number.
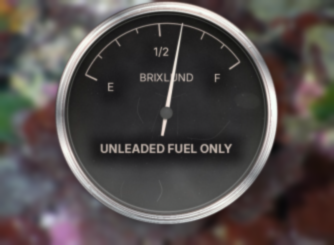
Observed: 0.625
